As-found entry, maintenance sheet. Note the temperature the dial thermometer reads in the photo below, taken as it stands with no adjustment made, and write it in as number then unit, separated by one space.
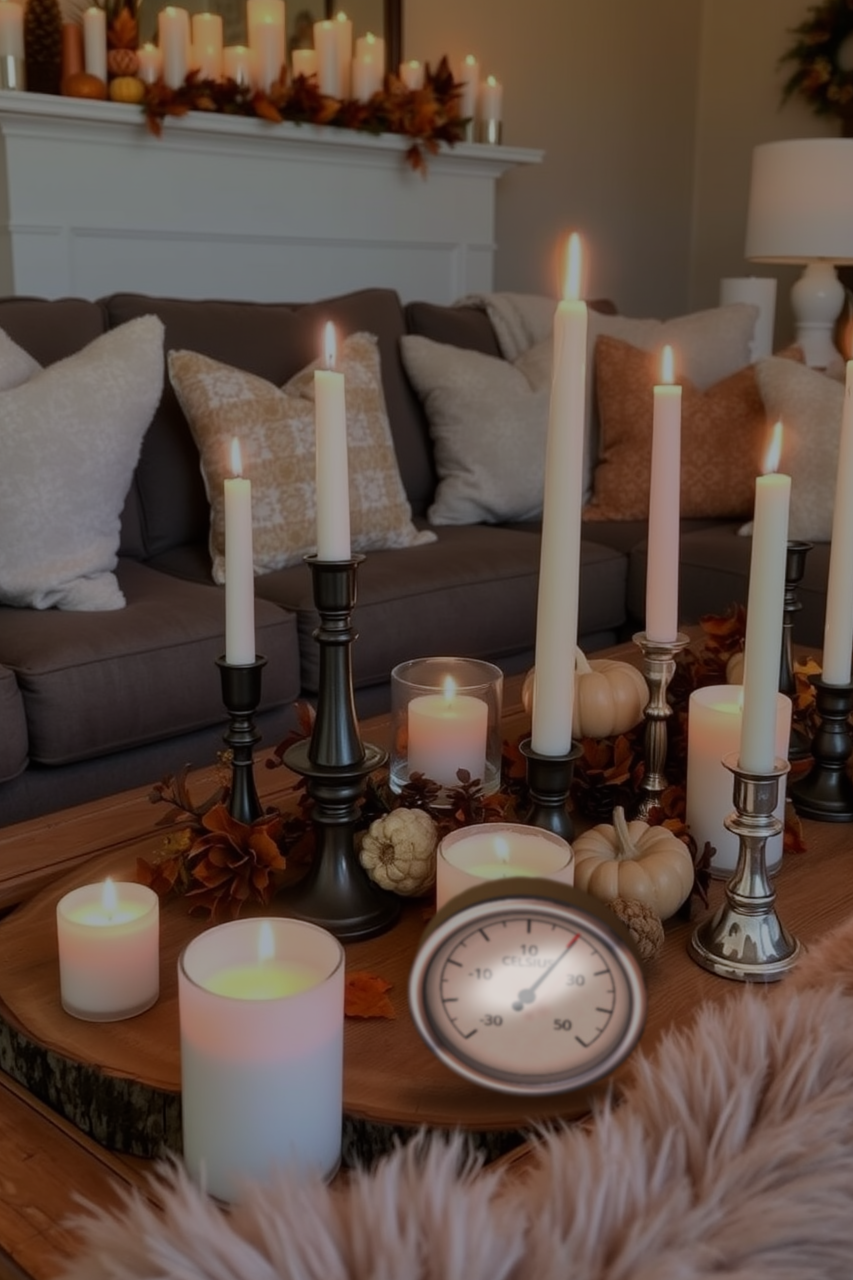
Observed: 20 °C
